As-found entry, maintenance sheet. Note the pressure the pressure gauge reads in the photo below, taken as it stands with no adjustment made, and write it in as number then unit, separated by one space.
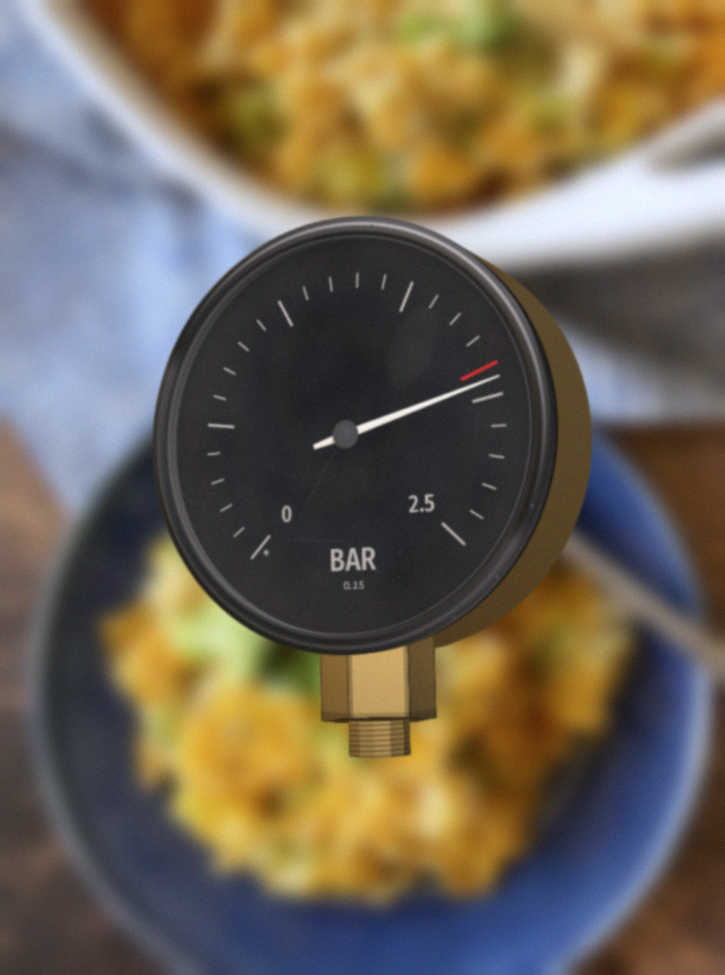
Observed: 1.95 bar
